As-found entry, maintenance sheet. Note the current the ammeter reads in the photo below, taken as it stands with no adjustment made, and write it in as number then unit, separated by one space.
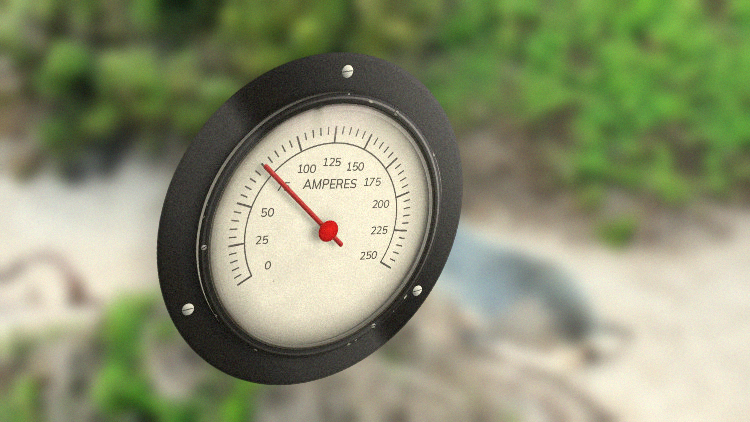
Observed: 75 A
